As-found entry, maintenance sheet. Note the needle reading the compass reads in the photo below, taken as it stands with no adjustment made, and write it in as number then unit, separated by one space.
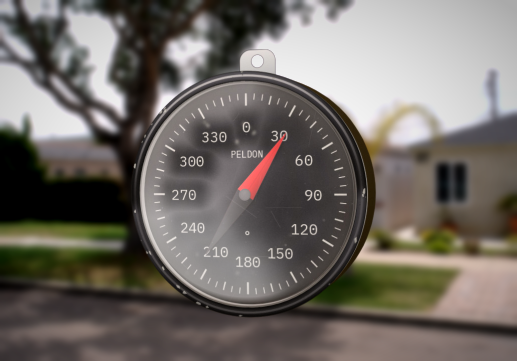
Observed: 35 °
